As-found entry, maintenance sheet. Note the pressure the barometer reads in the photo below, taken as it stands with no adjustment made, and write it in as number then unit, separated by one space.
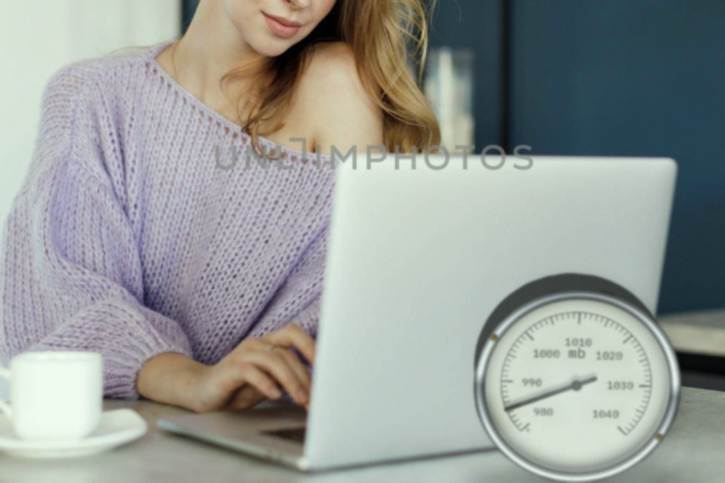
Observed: 985 mbar
